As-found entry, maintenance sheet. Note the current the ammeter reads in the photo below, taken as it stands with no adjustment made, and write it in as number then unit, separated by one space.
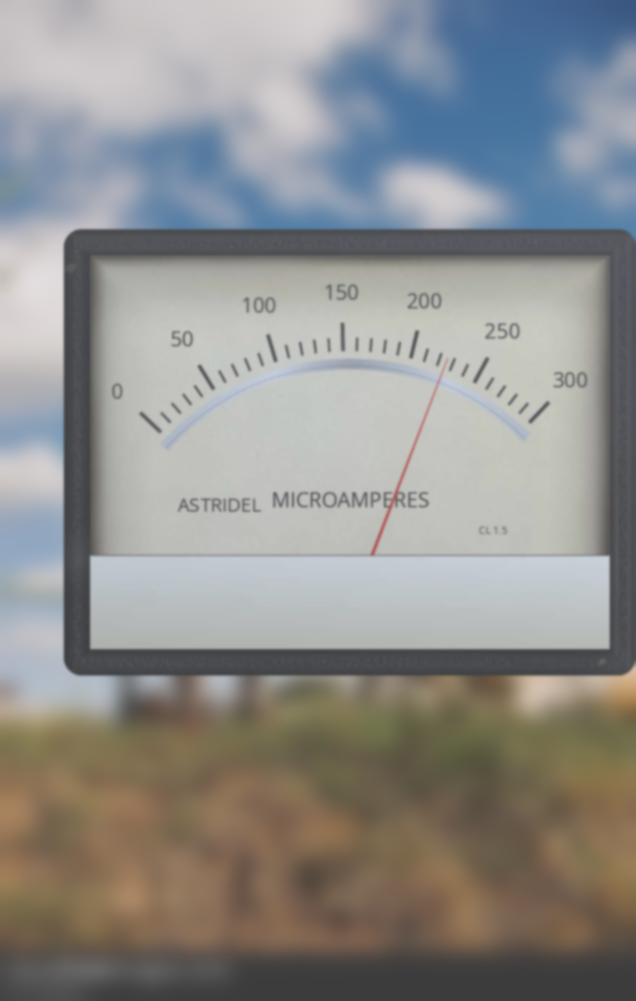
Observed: 225 µA
